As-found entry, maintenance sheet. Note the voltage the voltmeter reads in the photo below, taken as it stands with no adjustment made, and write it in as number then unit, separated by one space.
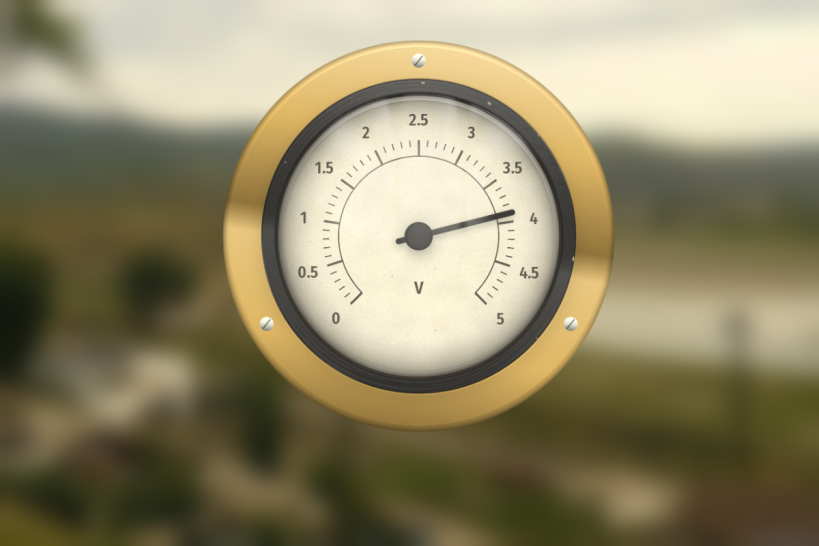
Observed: 3.9 V
